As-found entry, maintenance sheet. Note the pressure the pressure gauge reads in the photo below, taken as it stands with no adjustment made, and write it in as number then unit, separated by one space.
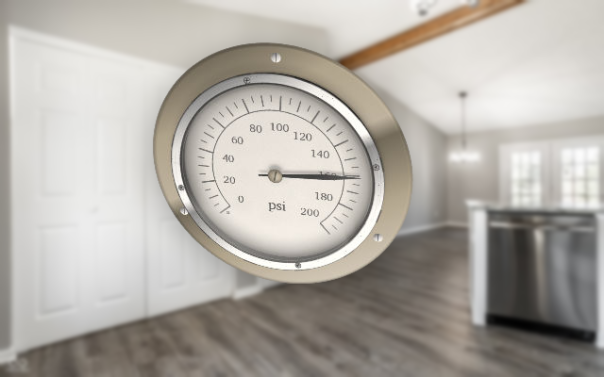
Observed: 160 psi
